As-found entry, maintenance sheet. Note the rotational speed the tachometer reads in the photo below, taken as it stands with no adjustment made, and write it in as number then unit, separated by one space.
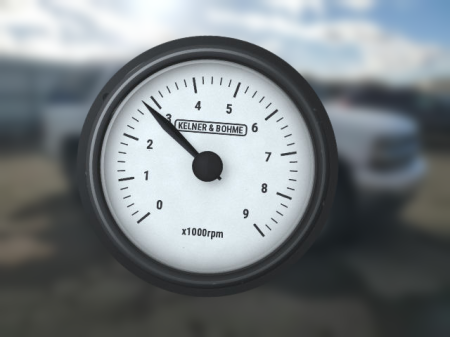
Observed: 2800 rpm
